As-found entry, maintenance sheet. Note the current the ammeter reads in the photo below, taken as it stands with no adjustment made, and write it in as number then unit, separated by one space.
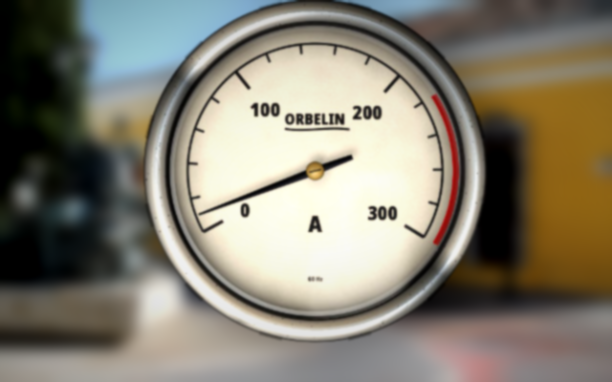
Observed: 10 A
